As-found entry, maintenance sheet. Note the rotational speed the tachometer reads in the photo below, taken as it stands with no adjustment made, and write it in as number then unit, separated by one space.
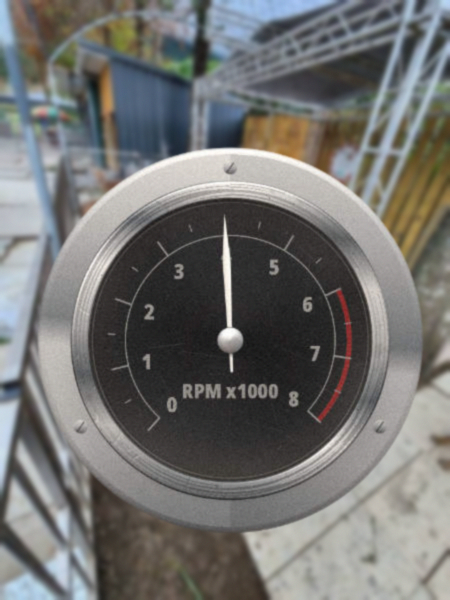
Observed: 4000 rpm
